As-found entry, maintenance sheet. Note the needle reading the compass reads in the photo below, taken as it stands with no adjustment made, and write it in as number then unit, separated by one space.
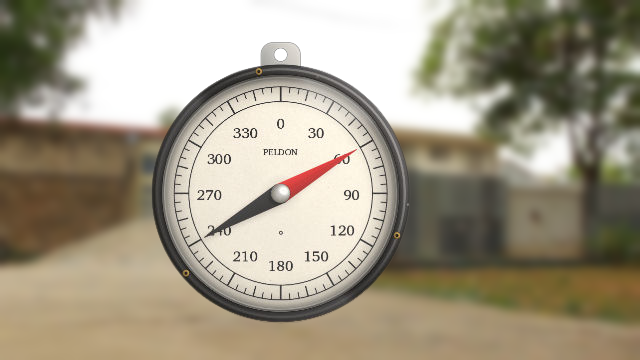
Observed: 60 °
